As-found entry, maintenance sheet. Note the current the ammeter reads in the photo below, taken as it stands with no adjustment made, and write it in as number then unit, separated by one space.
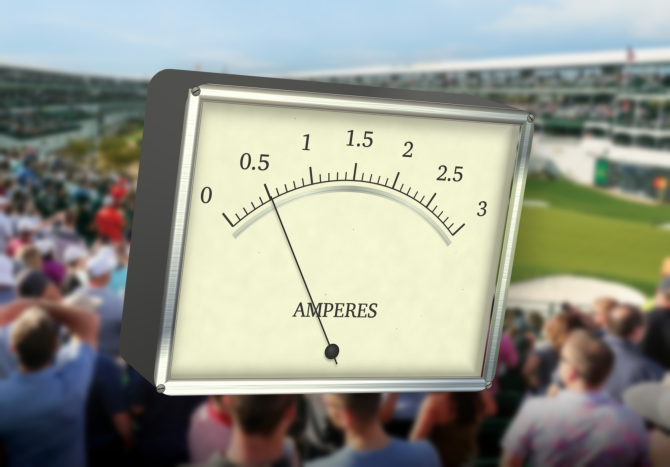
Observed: 0.5 A
